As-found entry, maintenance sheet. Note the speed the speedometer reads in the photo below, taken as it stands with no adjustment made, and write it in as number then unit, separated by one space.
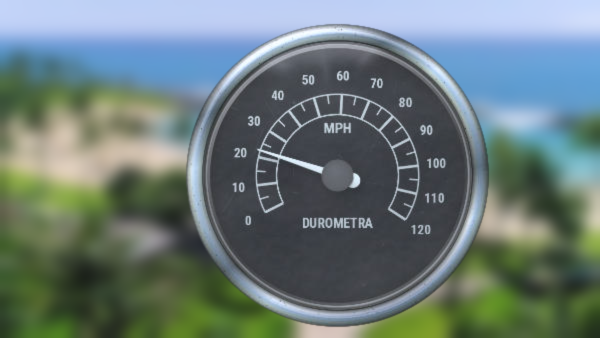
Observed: 22.5 mph
